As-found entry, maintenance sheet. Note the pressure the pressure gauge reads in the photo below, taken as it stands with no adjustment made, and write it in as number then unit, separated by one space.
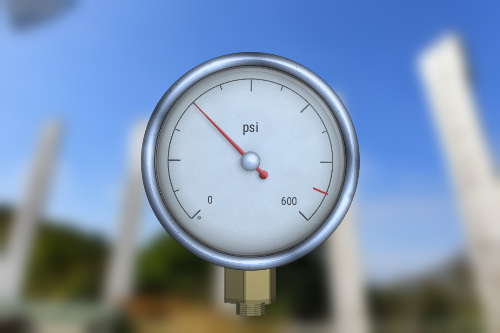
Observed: 200 psi
